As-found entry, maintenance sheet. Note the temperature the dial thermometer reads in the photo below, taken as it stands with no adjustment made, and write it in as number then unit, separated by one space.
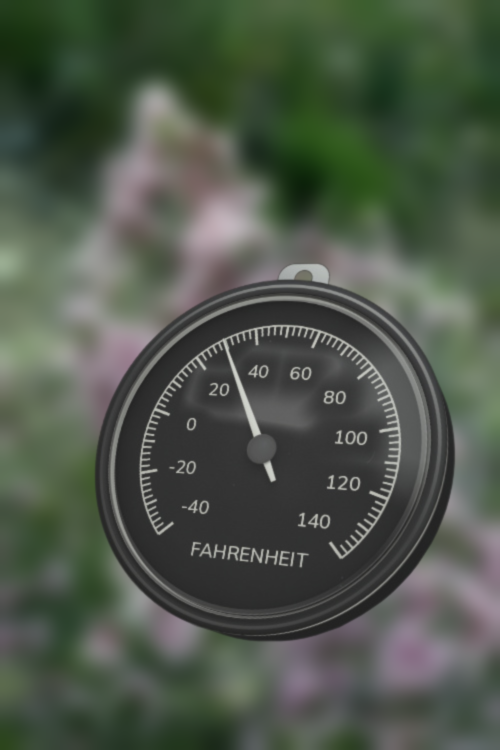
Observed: 30 °F
